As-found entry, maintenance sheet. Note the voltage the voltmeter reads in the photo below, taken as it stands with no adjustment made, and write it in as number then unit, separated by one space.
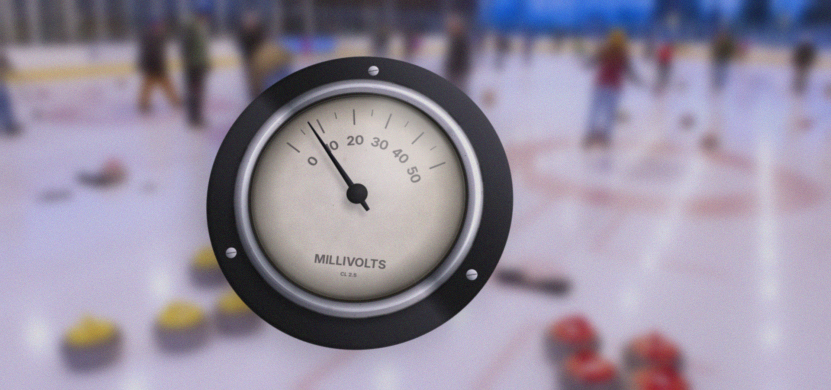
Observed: 7.5 mV
